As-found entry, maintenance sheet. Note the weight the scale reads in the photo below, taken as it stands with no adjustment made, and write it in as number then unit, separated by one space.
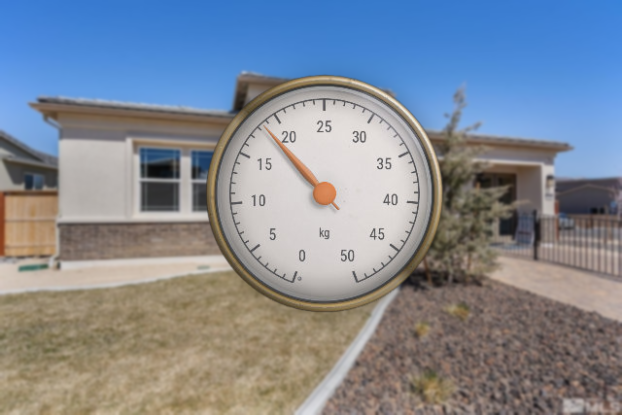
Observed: 18.5 kg
